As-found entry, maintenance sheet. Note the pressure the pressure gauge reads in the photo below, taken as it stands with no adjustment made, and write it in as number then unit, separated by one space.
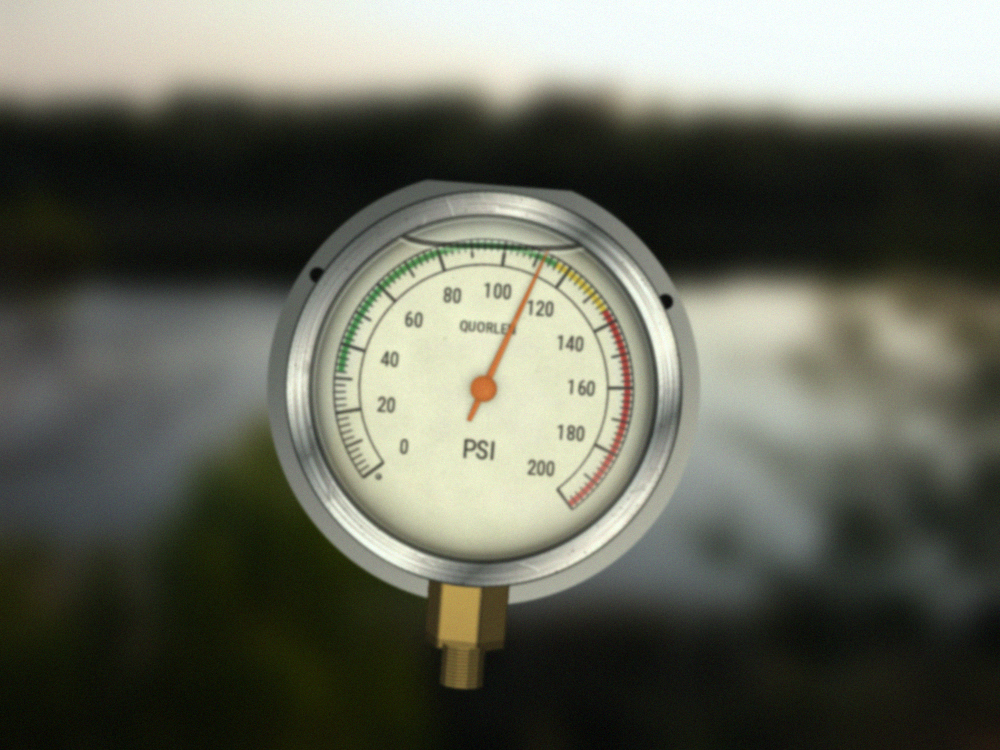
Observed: 112 psi
